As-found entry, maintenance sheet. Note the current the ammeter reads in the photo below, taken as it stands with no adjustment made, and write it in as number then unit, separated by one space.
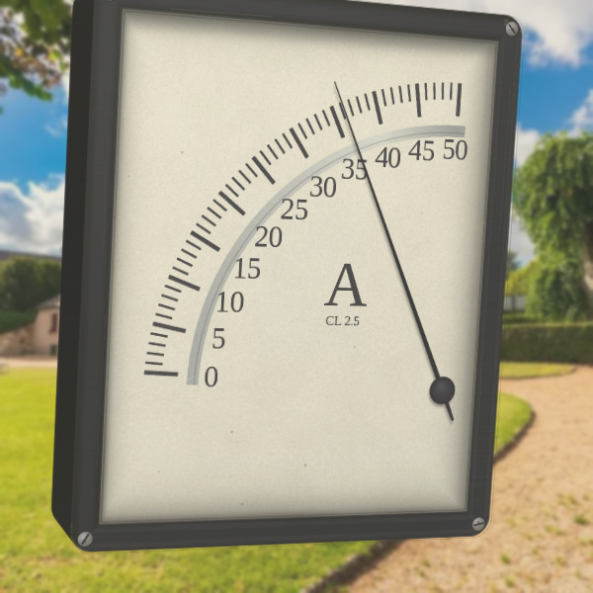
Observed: 36 A
